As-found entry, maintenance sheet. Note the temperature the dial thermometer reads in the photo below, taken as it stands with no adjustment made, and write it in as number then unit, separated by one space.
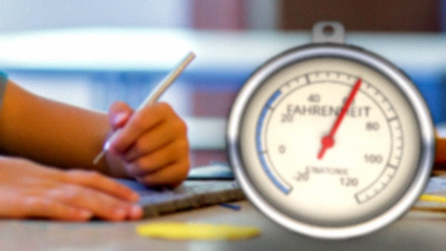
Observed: 60 °F
